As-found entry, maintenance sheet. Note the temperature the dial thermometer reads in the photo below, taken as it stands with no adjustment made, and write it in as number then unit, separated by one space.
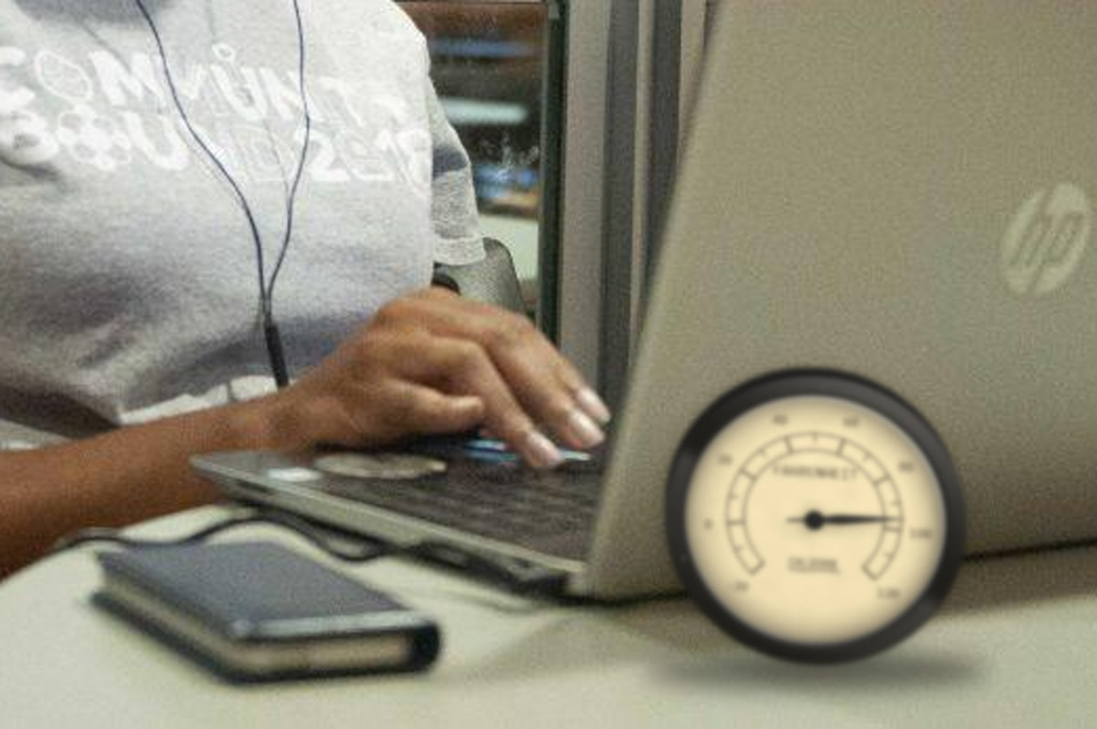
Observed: 95 °F
